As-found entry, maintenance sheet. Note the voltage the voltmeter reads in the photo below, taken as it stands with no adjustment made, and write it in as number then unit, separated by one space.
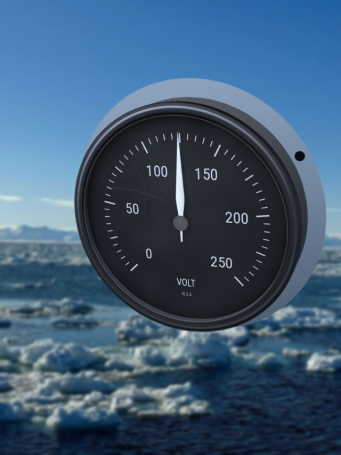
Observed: 125 V
